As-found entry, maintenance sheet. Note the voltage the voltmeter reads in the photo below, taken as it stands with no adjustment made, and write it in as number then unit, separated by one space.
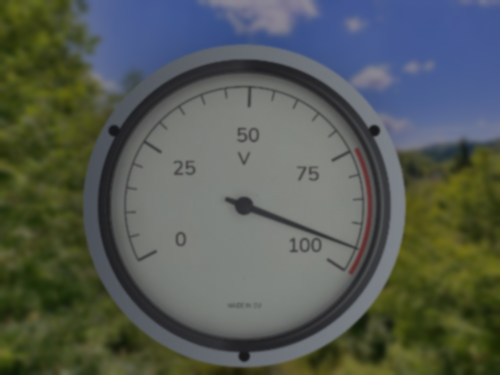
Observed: 95 V
